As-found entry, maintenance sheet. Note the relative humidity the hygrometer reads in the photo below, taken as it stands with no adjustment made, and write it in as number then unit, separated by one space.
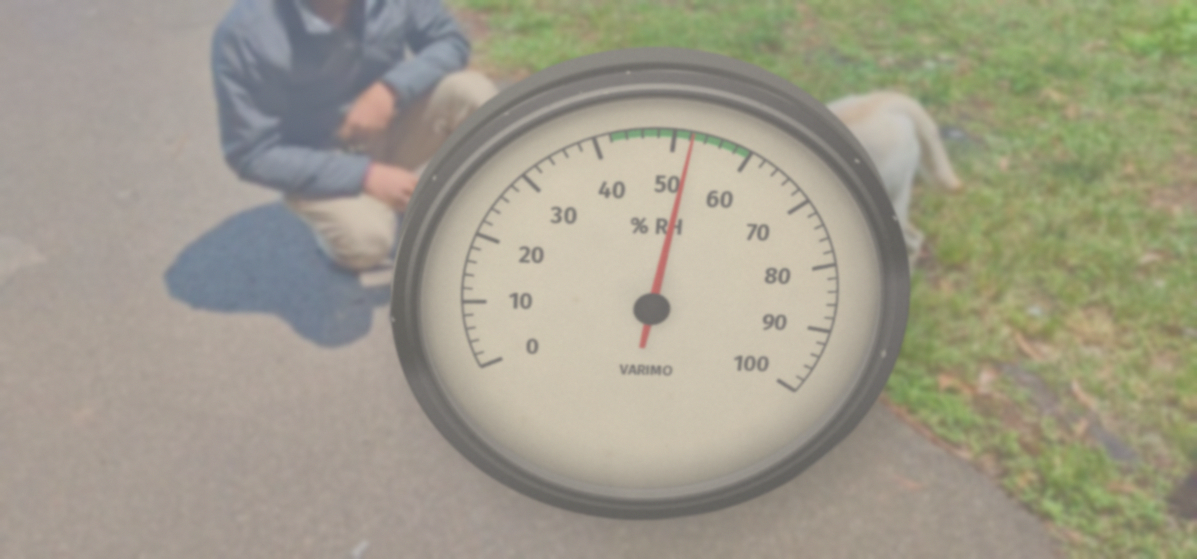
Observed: 52 %
